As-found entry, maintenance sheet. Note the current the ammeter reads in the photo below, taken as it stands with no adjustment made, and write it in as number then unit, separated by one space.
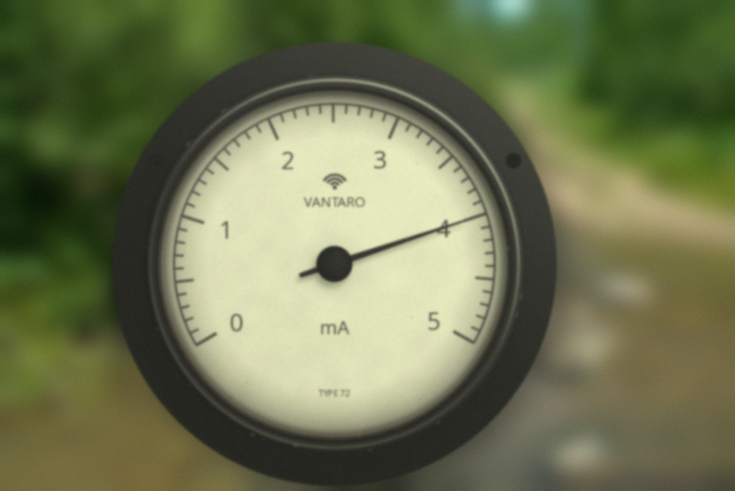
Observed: 4 mA
